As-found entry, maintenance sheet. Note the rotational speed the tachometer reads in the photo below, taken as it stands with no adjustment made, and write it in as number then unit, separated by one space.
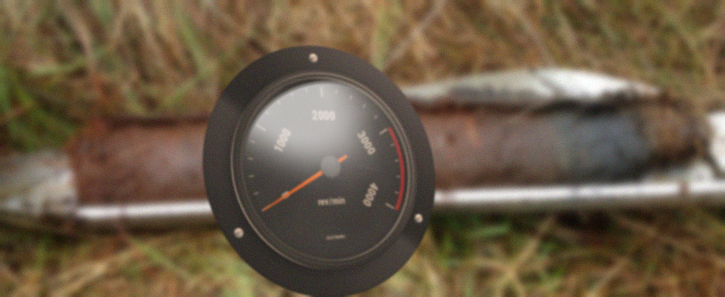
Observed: 0 rpm
